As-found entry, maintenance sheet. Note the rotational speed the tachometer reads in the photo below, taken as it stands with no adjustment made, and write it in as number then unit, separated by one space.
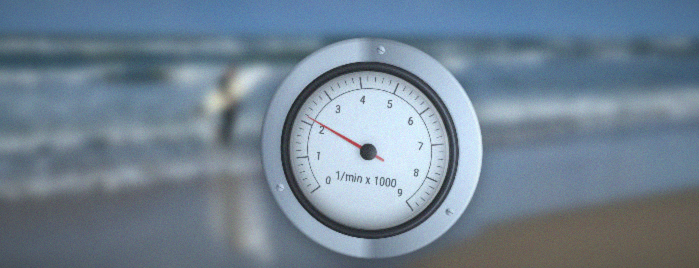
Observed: 2200 rpm
